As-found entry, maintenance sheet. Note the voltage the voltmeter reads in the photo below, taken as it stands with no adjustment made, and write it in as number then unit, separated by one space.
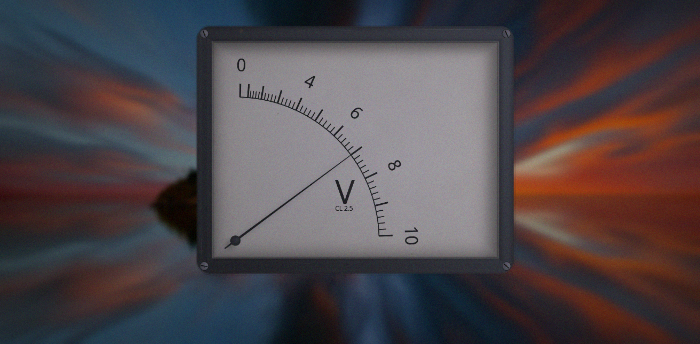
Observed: 7 V
